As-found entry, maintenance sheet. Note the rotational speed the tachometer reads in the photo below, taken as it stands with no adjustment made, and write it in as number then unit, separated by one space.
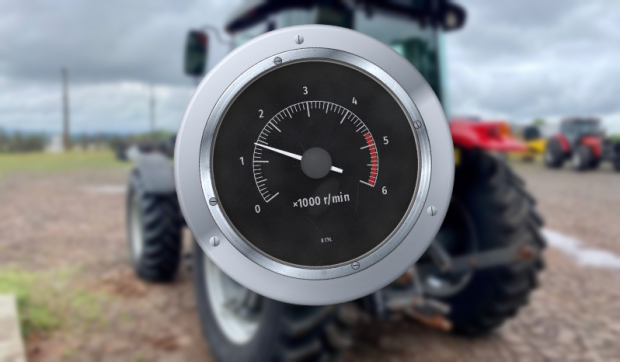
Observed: 1400 rpm
